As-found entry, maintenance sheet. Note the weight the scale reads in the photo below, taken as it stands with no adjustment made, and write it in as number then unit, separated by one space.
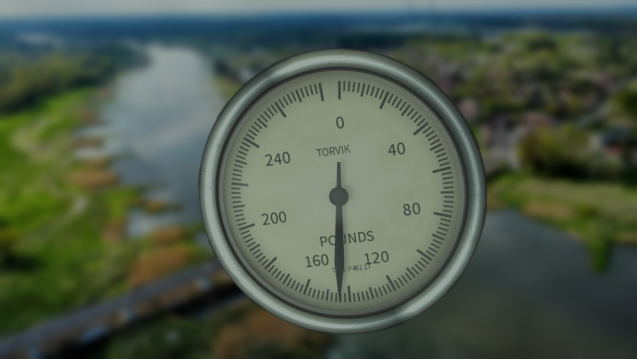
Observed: 144 lb
